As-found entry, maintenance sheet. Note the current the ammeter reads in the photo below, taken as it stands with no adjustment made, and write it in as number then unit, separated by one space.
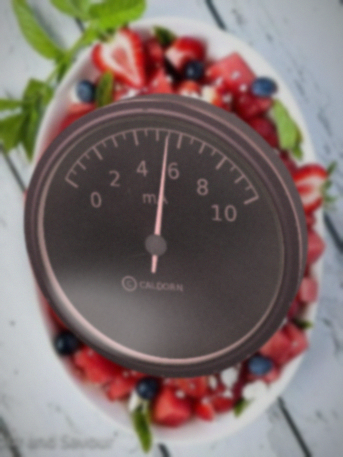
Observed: 5.5 mA
